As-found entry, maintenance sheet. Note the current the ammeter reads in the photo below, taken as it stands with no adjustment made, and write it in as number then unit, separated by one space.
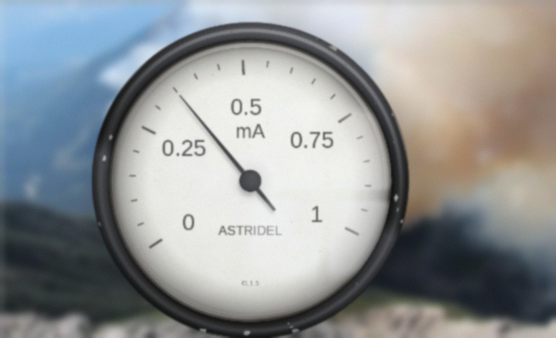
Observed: 0.35 mA
